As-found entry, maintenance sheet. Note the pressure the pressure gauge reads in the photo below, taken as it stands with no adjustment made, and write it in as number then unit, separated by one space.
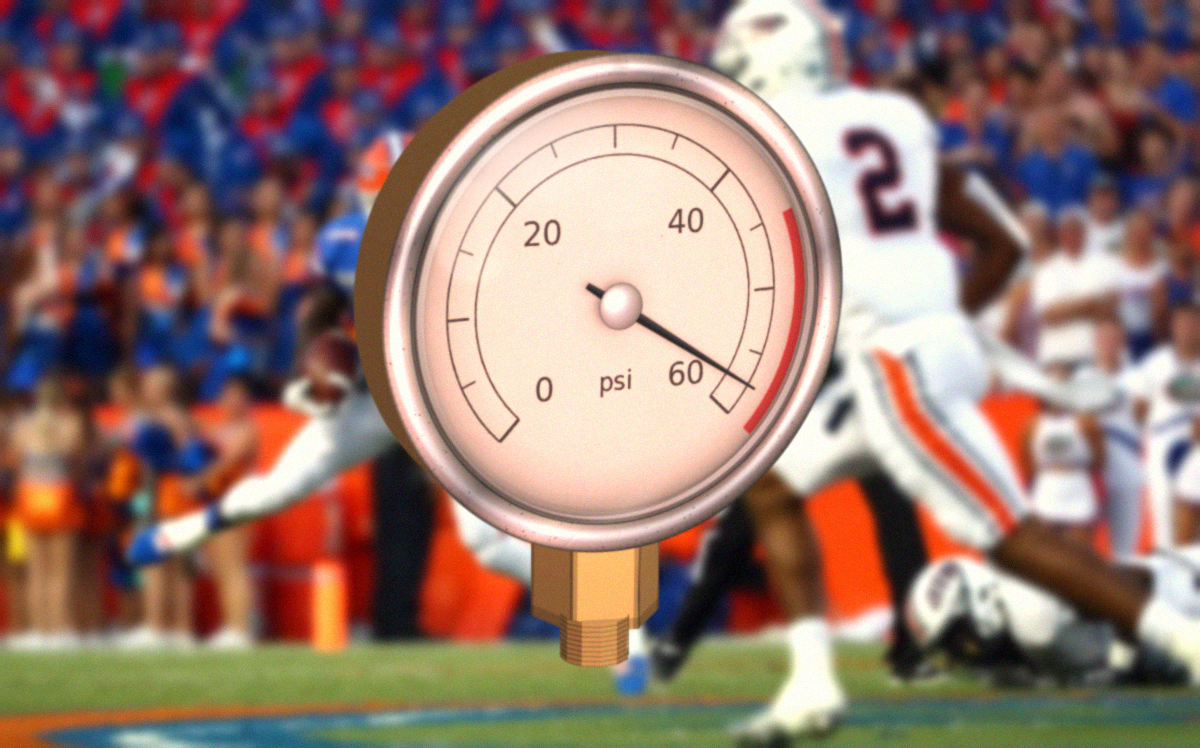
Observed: 57.5 psi
